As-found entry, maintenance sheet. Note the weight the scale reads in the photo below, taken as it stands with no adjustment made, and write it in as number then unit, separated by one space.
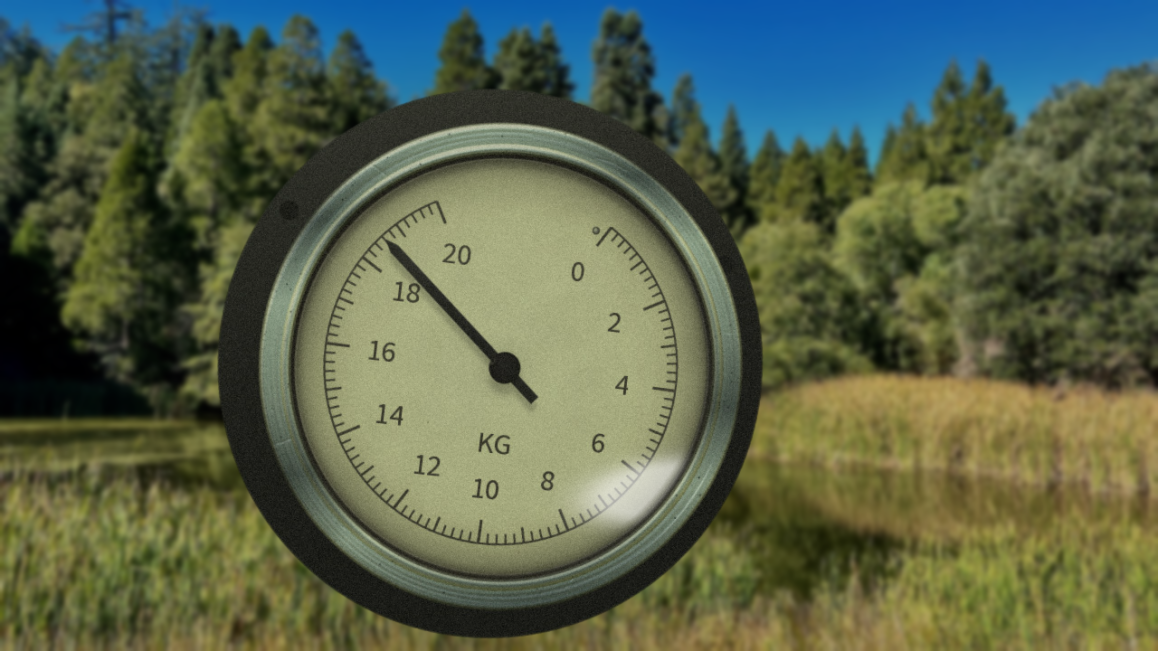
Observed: 18.6 kg
